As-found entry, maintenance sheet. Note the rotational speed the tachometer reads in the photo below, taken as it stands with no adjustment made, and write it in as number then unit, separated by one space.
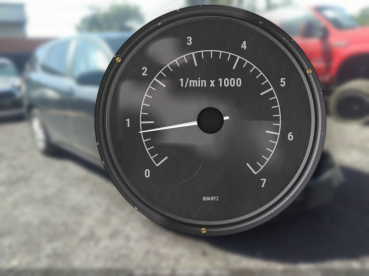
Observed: 800 rpm
